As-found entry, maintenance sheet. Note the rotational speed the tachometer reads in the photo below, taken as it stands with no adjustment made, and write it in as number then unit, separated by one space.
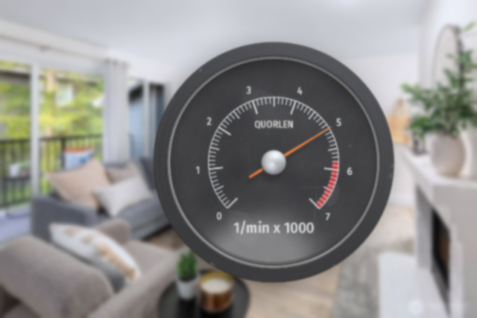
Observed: 5000 rpm
